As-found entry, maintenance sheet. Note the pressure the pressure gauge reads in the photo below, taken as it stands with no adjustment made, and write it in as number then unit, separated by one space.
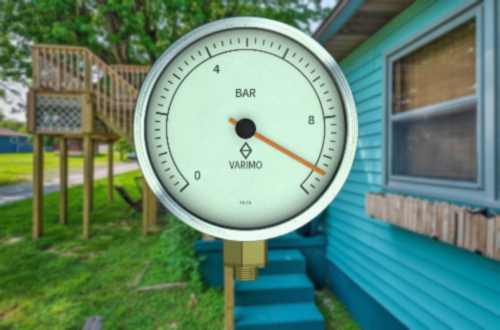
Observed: 9.4 bar
